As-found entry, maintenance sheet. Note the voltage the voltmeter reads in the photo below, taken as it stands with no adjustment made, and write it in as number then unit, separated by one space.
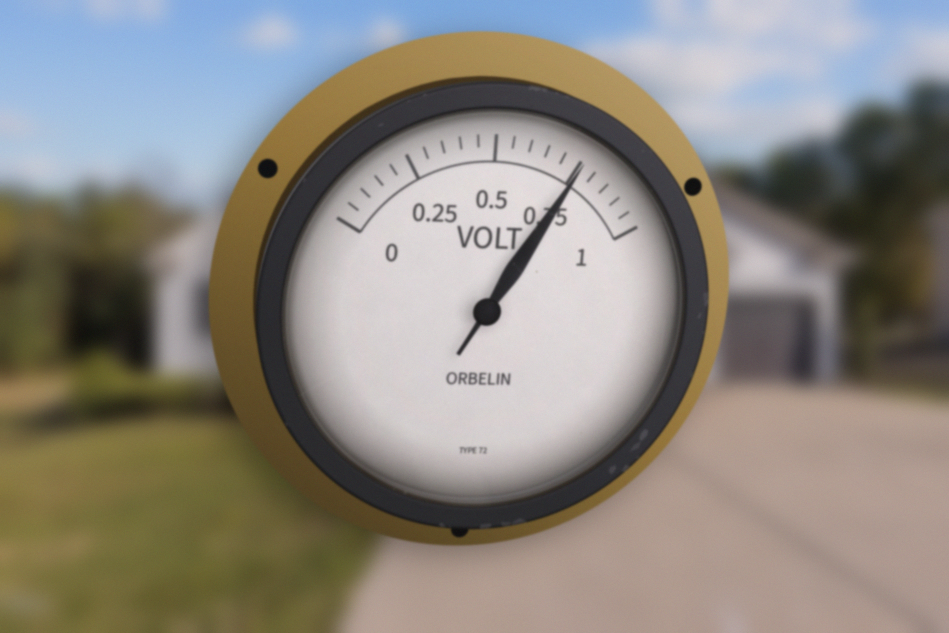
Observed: 0.75 V
